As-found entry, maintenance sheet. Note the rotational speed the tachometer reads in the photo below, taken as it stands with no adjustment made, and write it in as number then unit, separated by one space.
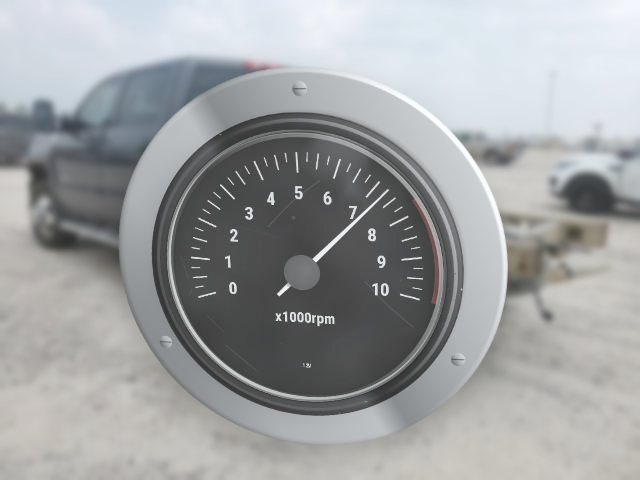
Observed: 7250 rpm
